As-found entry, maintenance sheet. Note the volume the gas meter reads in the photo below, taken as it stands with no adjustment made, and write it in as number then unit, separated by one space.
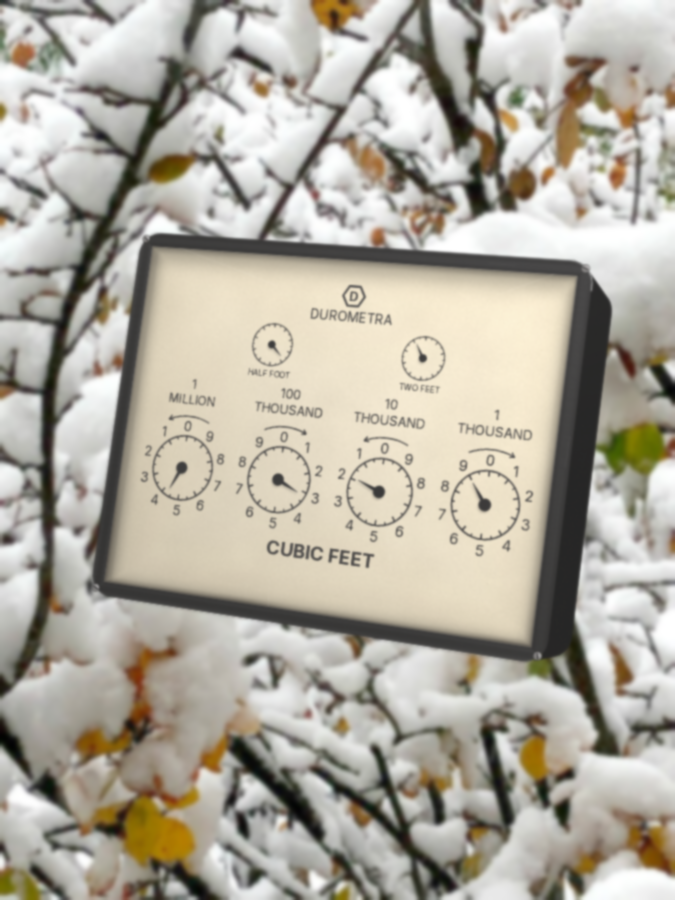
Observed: 431900 ft³
